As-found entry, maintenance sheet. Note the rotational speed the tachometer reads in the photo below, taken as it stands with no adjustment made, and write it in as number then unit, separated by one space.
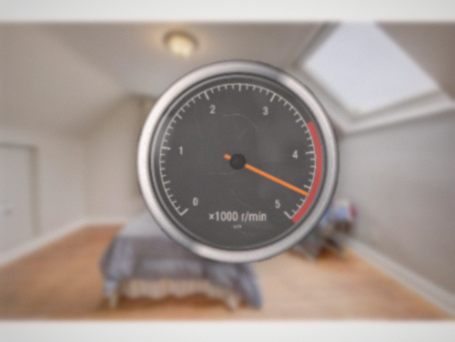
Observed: 4600 rpm
